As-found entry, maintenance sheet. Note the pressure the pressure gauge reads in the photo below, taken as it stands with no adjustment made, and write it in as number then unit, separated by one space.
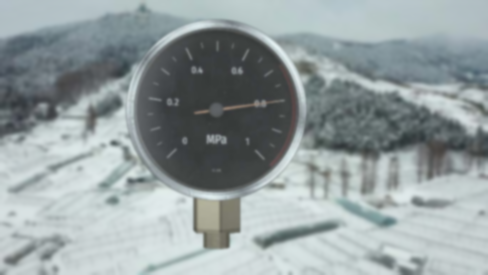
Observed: 0.8 MPa
